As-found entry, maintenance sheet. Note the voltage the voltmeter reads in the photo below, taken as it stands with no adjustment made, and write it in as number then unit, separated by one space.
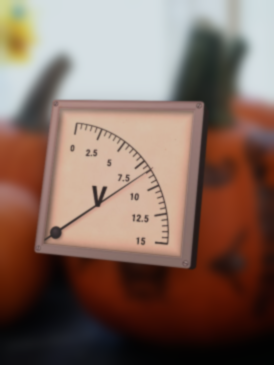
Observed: 8.5 V
